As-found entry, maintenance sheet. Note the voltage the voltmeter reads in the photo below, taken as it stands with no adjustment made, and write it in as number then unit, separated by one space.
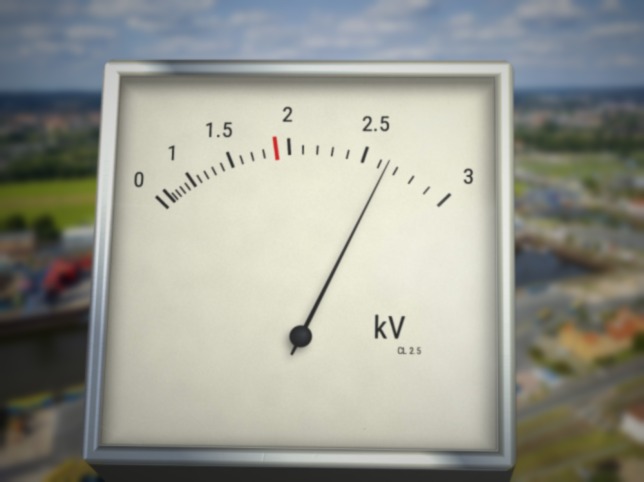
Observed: 2.65 kV
